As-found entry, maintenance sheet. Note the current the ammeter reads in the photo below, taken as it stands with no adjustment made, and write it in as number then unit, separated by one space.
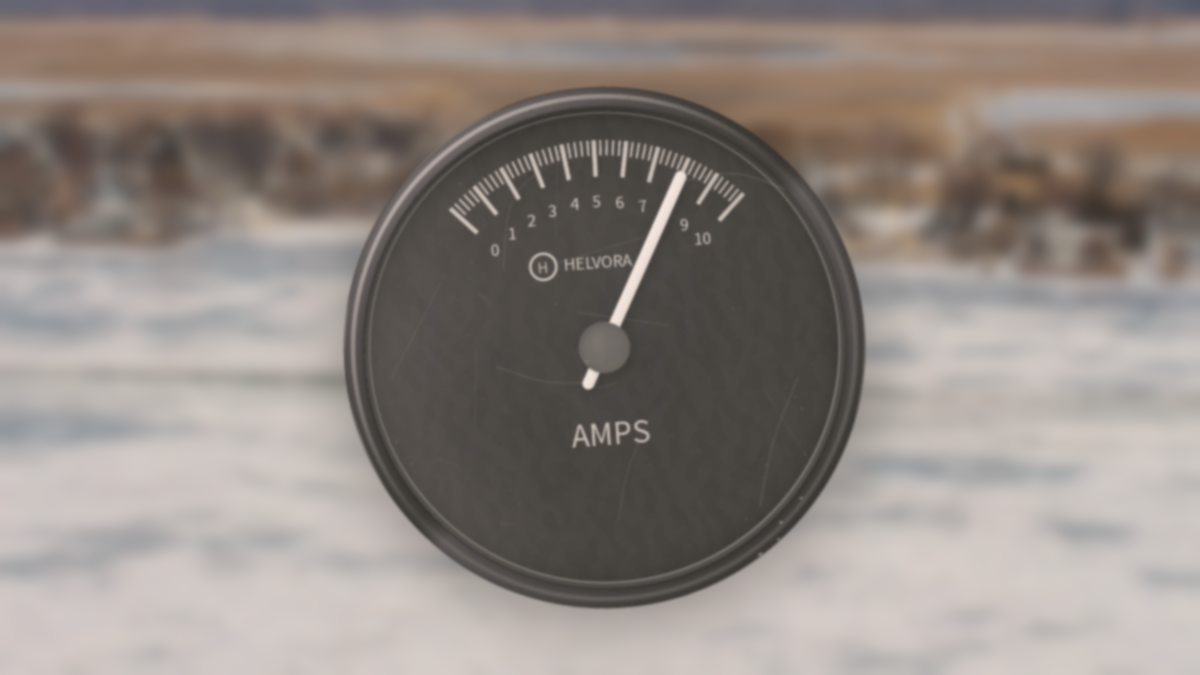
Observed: 8 A
